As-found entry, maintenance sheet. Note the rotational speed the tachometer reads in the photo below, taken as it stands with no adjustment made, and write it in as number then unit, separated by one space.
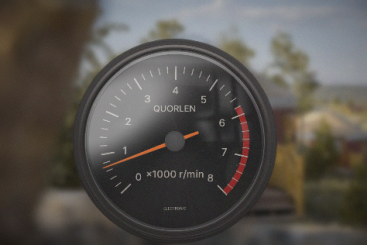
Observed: 700 rpm
